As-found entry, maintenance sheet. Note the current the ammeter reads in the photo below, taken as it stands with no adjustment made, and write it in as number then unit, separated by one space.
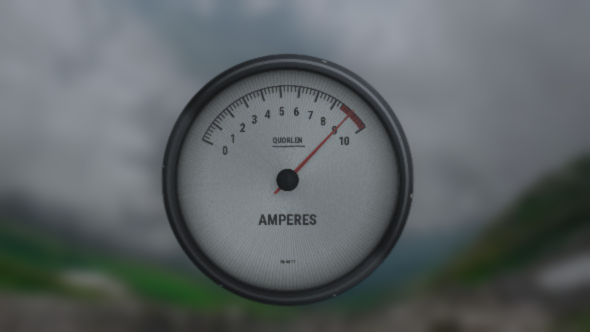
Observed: 9 A
